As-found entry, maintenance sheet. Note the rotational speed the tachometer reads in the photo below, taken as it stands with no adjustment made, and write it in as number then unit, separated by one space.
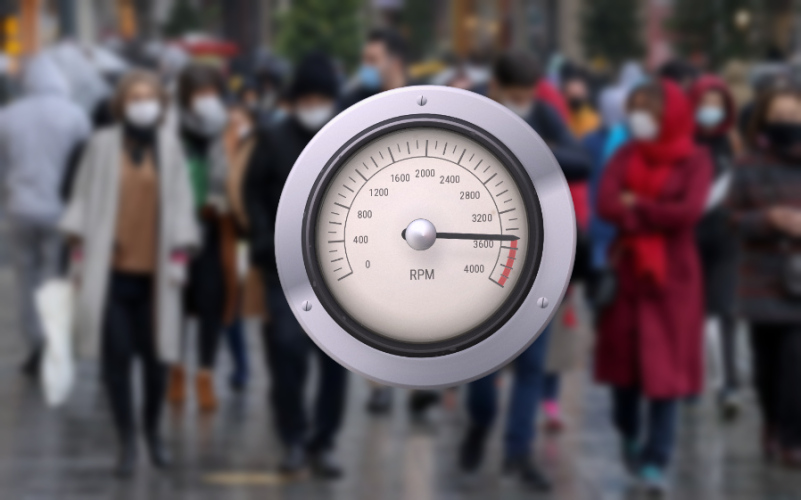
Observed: 3500 rpm
